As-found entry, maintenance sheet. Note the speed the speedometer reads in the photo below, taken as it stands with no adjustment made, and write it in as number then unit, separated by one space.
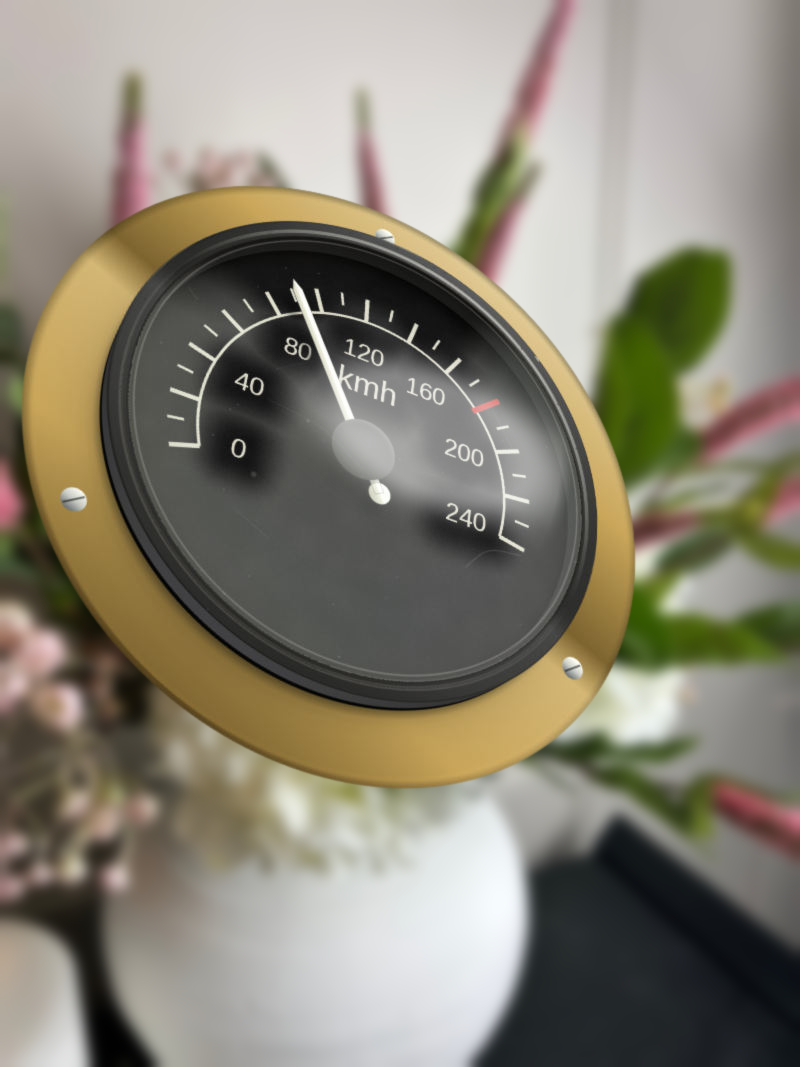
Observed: 90 km/h
